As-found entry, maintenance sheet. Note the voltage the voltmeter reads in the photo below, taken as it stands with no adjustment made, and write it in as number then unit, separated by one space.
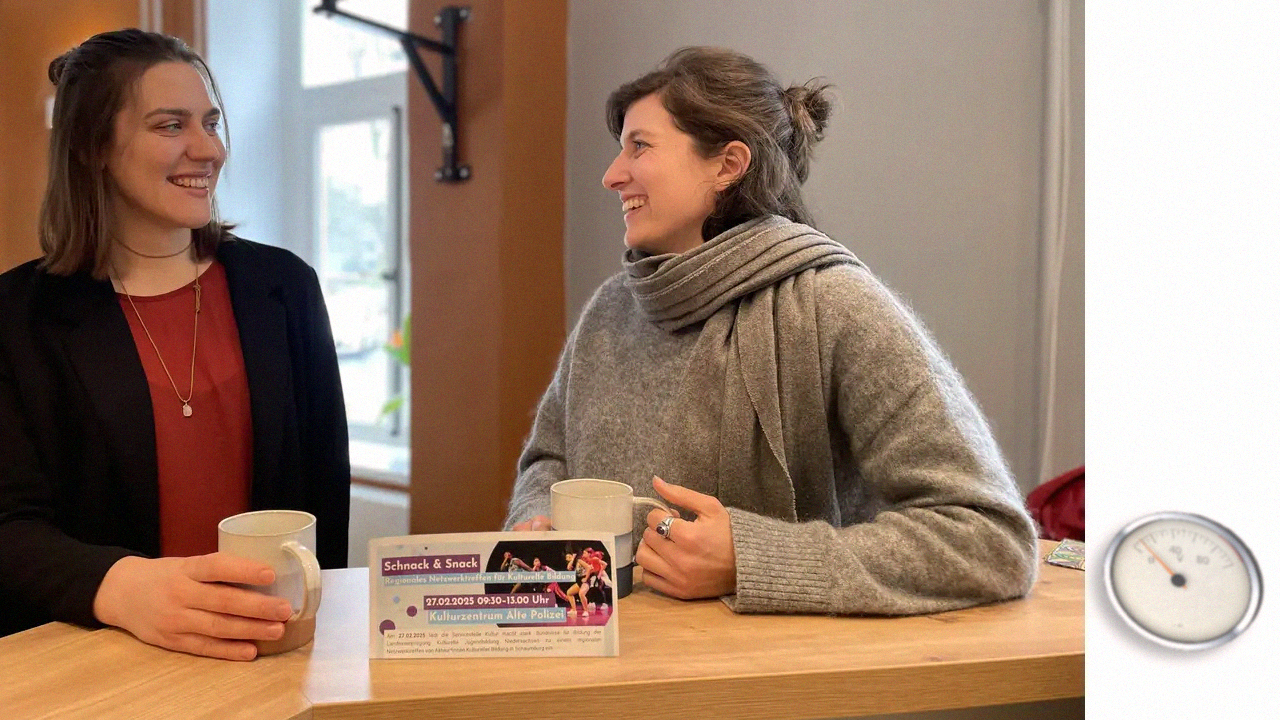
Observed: 10 V
